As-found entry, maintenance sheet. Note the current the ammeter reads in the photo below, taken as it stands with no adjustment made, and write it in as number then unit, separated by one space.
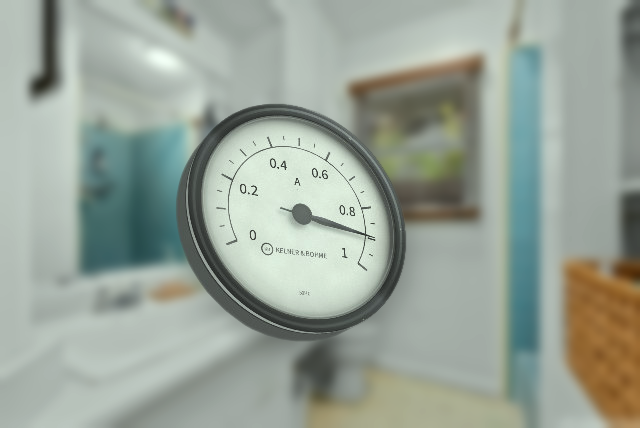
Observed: 0.9 A
